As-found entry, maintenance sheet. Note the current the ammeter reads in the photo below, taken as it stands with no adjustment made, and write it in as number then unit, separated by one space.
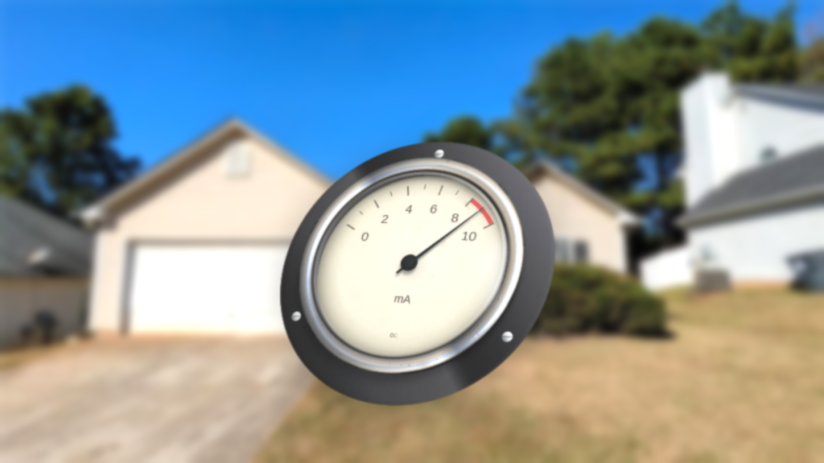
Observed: 9 mA
